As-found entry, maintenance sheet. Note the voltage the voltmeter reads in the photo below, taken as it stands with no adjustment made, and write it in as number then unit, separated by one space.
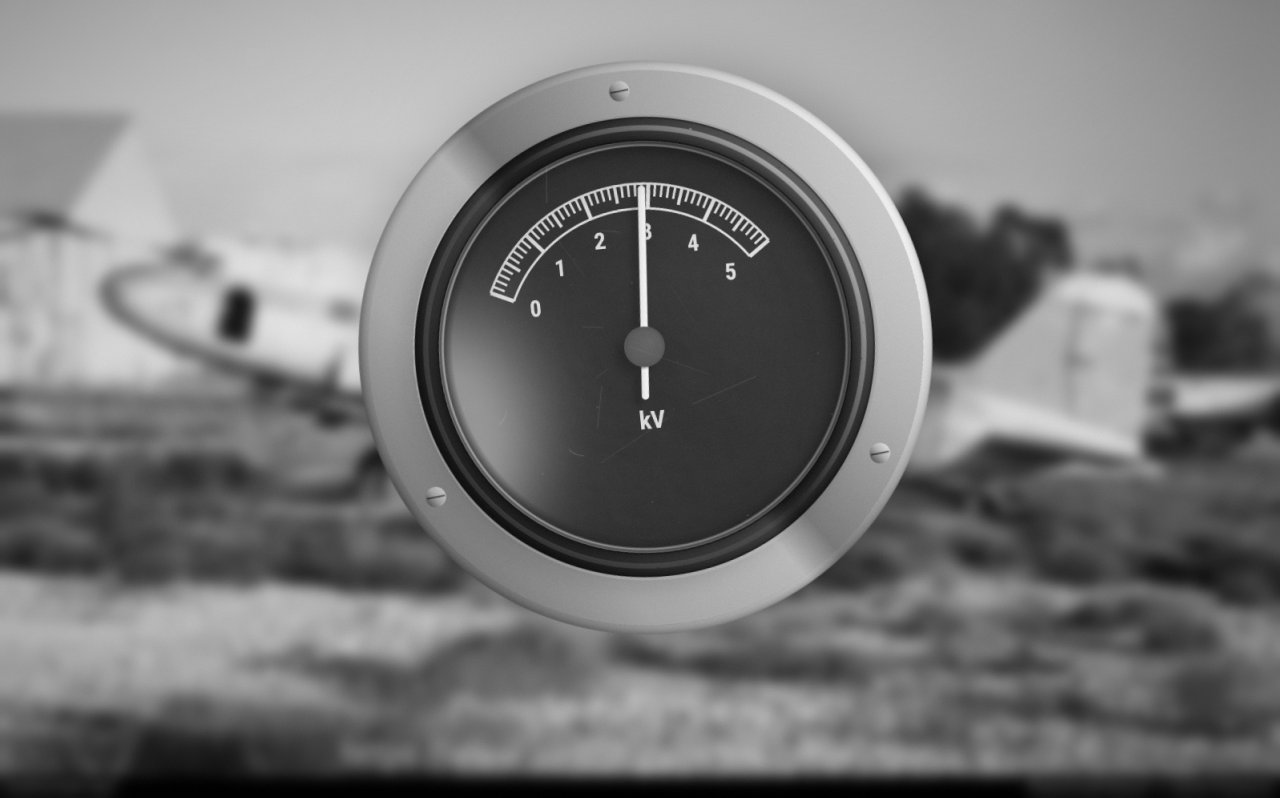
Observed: 2.9 kV
